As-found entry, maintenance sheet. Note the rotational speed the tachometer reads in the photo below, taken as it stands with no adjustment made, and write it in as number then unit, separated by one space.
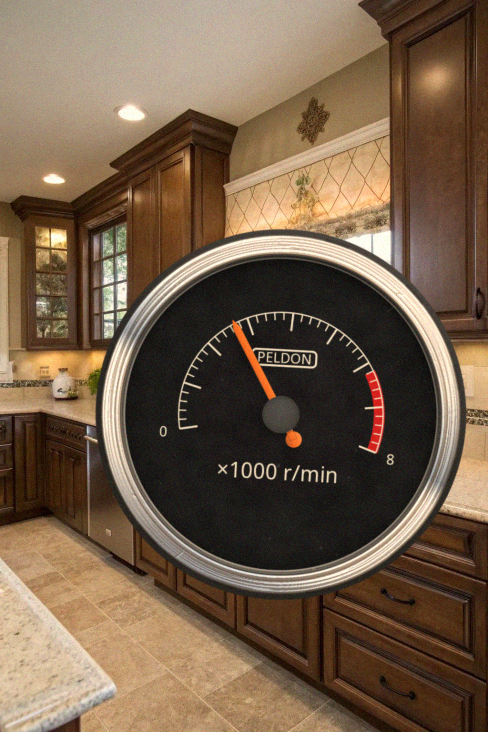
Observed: 2700 rpm
